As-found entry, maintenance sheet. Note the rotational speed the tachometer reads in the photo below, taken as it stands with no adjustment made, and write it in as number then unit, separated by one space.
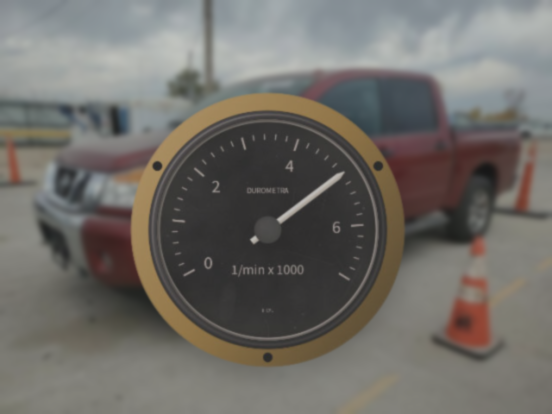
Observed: 5000 rpm
